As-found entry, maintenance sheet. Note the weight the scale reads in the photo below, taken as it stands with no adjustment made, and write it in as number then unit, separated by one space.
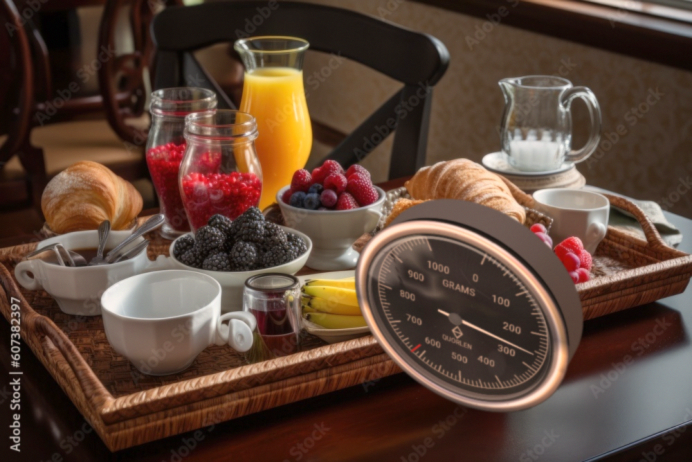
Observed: 250 g
